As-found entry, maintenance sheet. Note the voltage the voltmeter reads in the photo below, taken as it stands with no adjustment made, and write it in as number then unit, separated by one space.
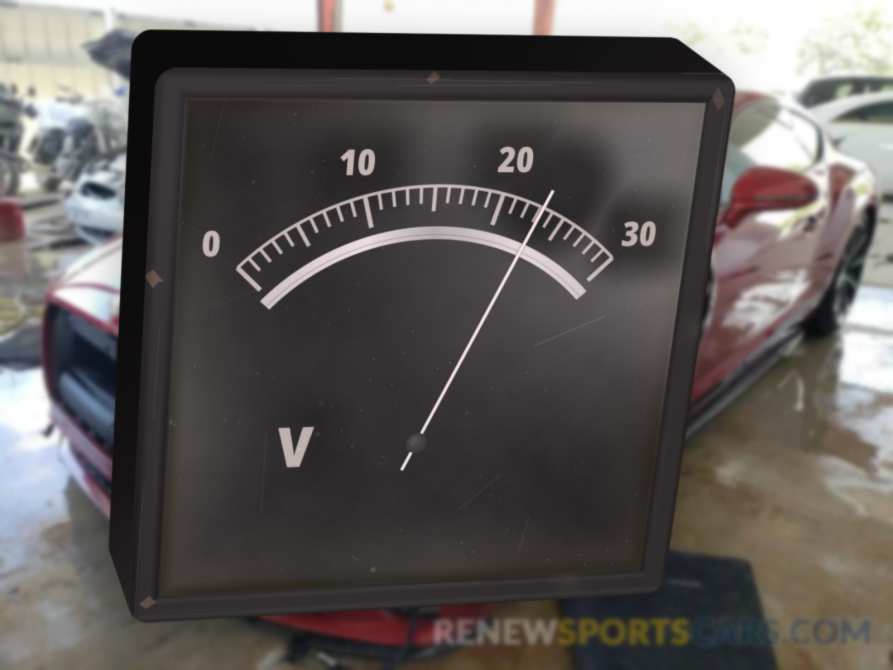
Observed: 23 V
